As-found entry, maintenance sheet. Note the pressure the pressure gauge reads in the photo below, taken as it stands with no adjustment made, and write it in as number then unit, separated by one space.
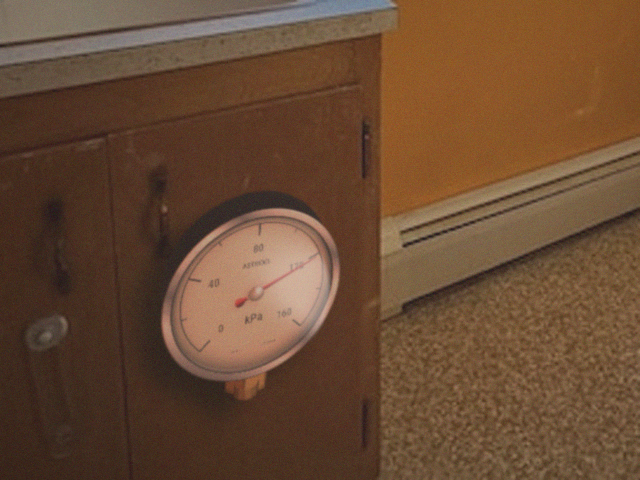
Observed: 120 kPa
